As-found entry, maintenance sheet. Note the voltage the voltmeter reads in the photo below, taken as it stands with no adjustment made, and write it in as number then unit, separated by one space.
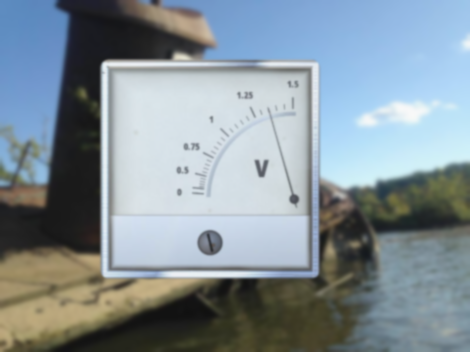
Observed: 1.35 V
